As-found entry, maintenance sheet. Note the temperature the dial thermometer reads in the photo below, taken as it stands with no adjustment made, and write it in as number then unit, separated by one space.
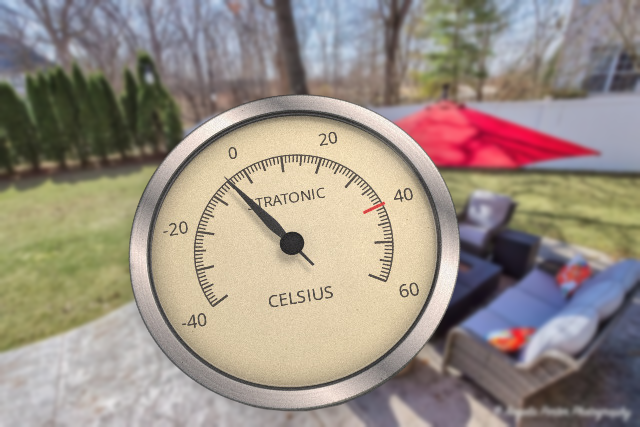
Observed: -5 °C
